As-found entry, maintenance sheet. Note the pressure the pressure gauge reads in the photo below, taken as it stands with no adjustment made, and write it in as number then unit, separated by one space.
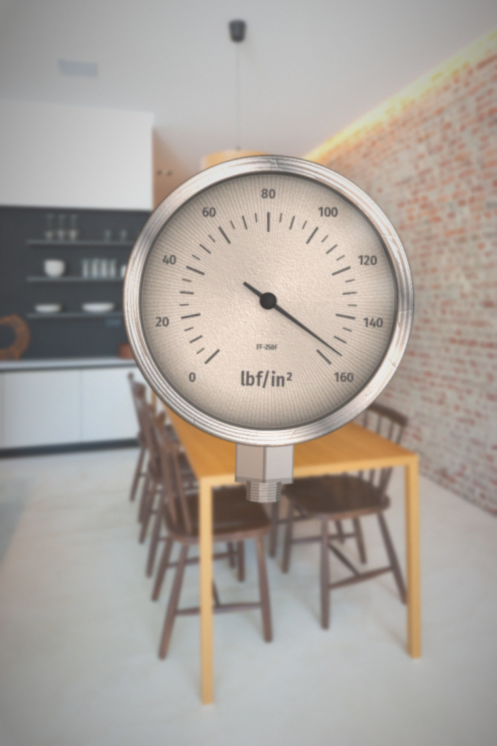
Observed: 155 psi
